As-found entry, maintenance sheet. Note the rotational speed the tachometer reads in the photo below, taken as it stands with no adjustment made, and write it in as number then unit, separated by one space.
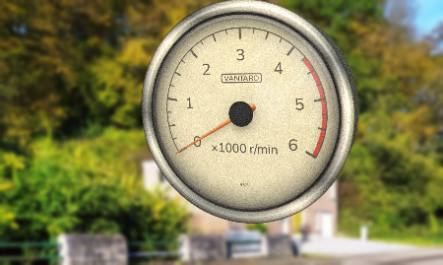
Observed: 0 rpm
